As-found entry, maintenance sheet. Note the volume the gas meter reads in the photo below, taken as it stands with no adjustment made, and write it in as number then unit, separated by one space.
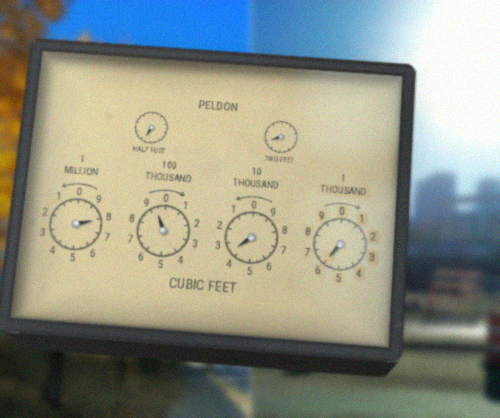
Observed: 793600 ft³
